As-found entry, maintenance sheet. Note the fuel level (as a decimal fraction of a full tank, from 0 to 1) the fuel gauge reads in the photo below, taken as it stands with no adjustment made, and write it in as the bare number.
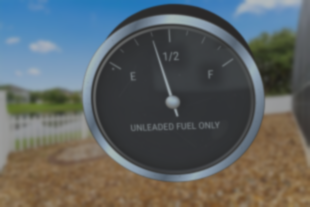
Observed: 0.375
